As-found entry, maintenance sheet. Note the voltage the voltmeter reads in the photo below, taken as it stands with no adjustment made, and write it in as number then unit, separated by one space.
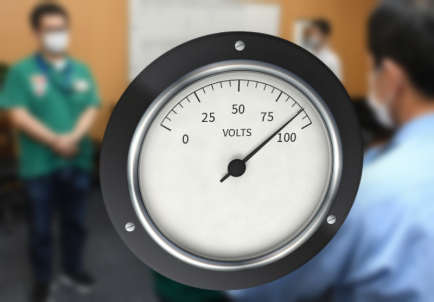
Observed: 90 V
